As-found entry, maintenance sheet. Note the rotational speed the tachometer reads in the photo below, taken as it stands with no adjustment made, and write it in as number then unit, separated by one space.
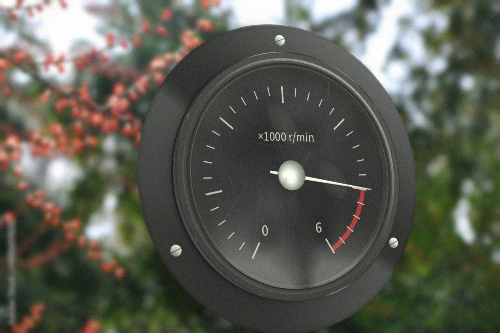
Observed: 5000 rpm
